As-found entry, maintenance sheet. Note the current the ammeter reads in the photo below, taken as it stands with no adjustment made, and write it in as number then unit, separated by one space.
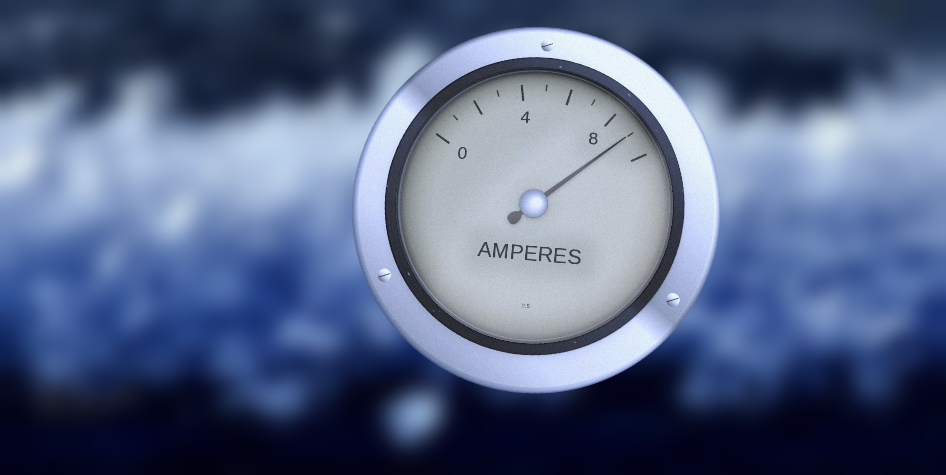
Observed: 9 A
